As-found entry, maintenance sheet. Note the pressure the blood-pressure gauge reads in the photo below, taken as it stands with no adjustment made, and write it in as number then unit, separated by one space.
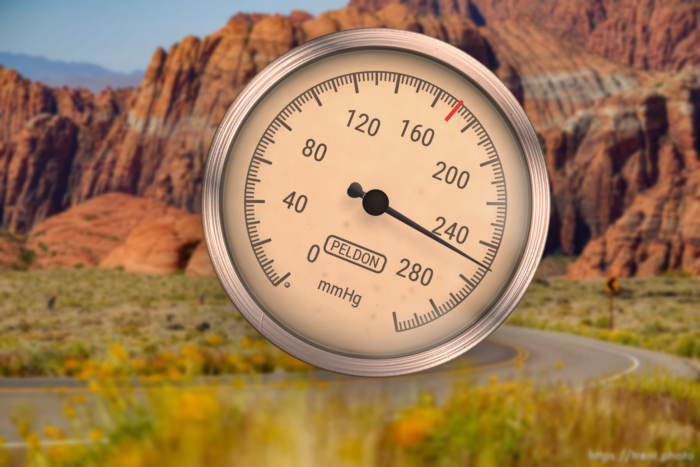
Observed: 250 mmHg
